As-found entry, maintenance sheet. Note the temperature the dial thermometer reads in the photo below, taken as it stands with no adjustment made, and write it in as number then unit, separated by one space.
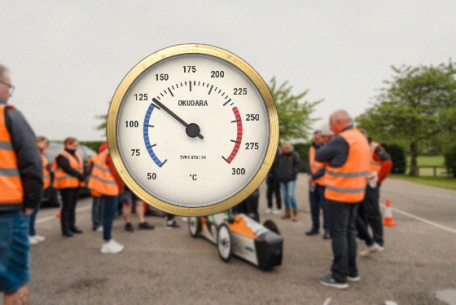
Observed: 130 °C
